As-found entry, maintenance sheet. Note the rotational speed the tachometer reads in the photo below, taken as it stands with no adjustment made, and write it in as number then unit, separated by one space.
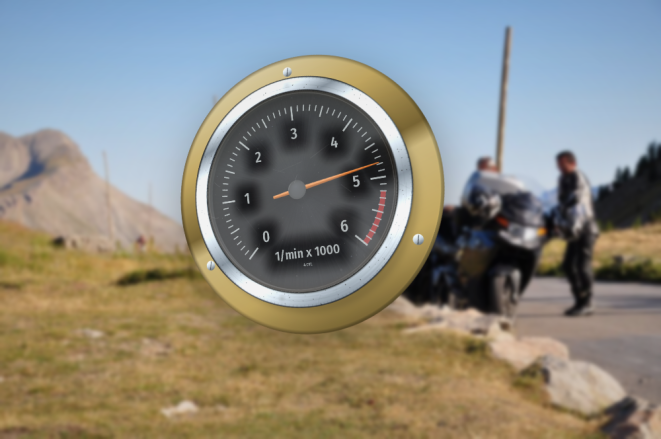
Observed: 4800 rpm
